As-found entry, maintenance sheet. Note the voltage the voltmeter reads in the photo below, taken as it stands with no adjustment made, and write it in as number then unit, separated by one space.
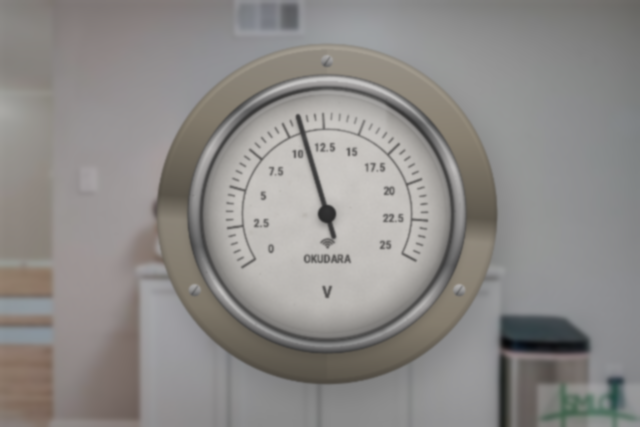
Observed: 11 V
